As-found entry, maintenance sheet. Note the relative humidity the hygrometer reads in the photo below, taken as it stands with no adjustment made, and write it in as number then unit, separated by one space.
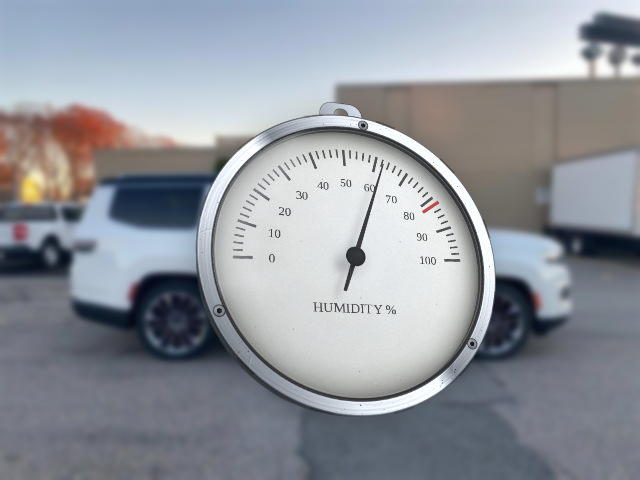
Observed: 62 %
